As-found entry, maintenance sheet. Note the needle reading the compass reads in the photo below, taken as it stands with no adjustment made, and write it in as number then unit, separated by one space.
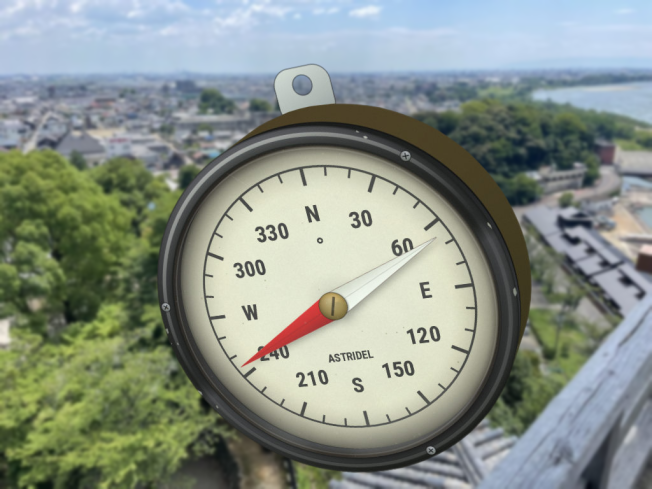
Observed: 245 °
